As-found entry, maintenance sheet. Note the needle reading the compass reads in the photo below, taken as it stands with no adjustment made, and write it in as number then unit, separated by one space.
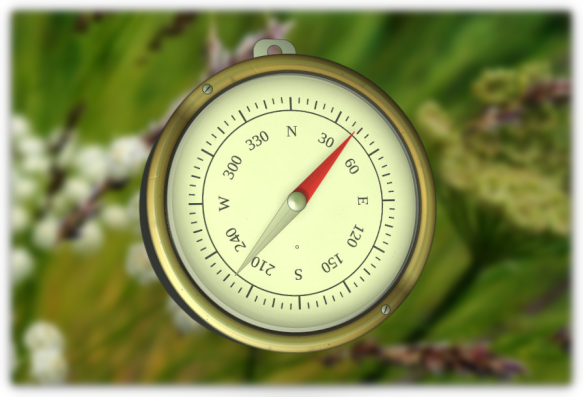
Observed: 42.5 °
